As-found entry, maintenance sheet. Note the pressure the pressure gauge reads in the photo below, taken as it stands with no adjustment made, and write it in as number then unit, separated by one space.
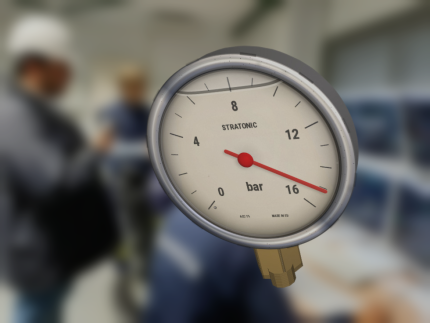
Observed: 15 bar
